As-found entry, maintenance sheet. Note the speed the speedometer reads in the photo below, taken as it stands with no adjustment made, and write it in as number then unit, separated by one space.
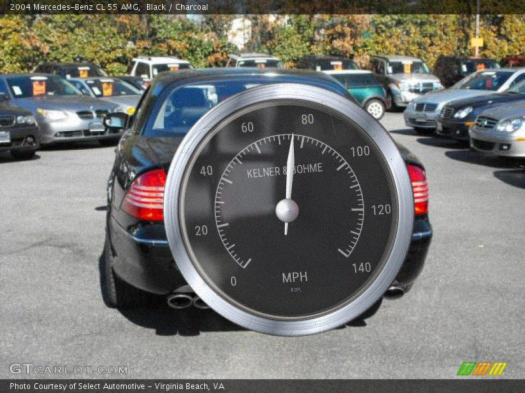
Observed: 76 mph
